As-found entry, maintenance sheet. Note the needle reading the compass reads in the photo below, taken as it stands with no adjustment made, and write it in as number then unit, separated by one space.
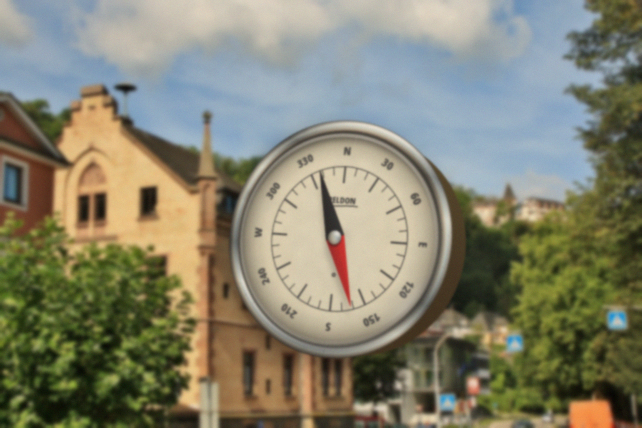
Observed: 160 °
